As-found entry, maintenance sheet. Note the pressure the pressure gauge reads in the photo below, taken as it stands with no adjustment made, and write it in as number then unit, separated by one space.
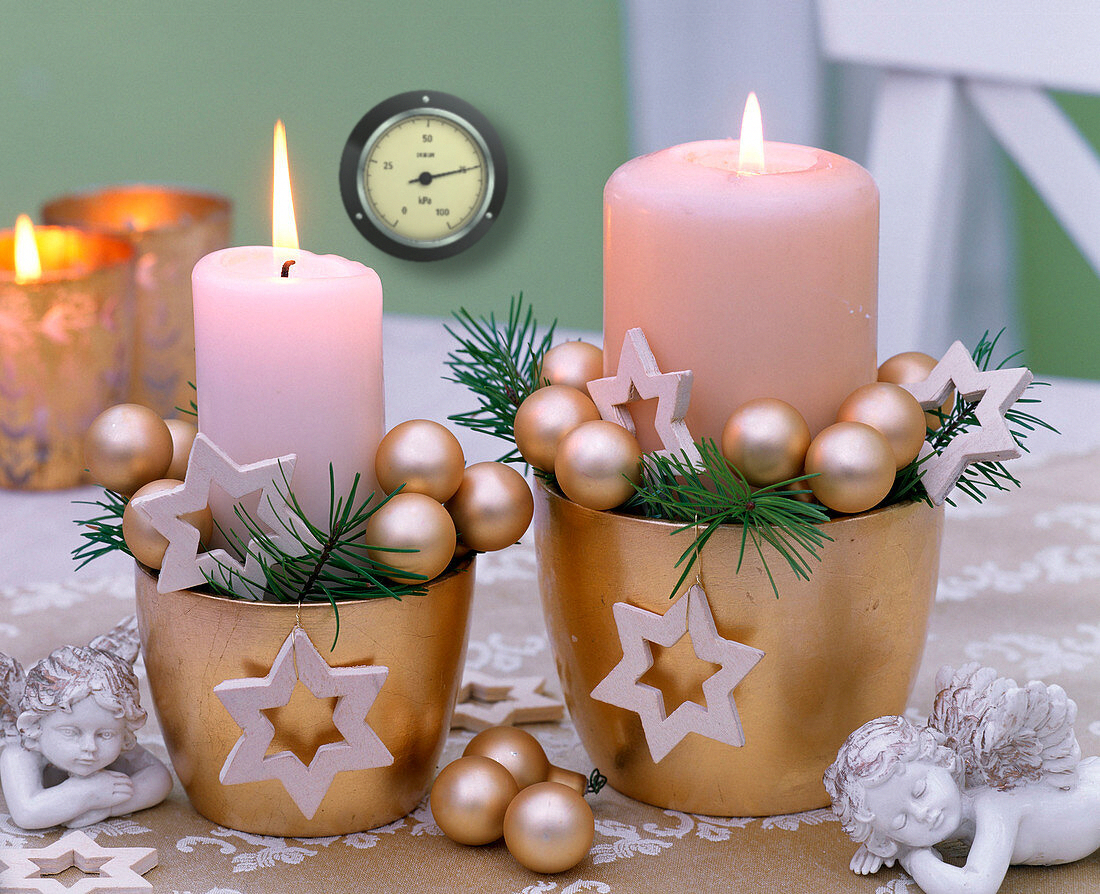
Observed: 75 kPa
